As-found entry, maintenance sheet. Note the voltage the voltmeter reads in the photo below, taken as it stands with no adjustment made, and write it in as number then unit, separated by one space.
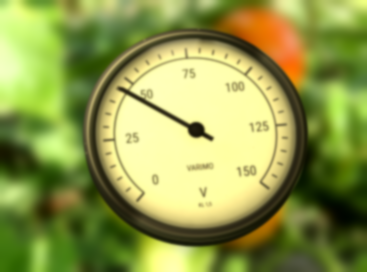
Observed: 45 V
